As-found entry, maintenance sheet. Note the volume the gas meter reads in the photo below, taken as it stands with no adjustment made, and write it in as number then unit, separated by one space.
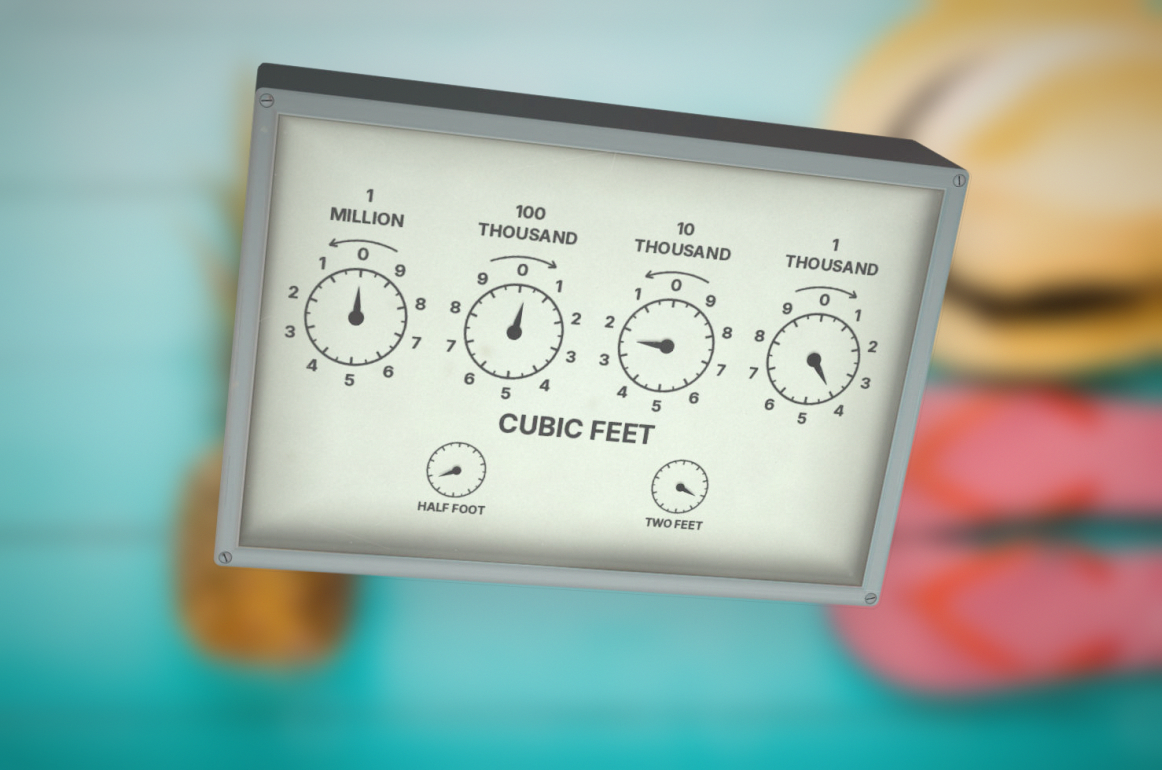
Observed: 2400 ft³
